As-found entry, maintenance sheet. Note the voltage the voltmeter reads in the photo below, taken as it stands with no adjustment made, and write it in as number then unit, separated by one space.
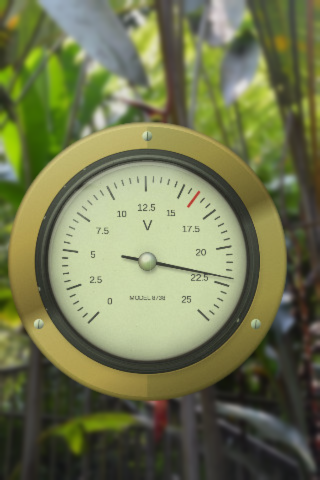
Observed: 22 V
